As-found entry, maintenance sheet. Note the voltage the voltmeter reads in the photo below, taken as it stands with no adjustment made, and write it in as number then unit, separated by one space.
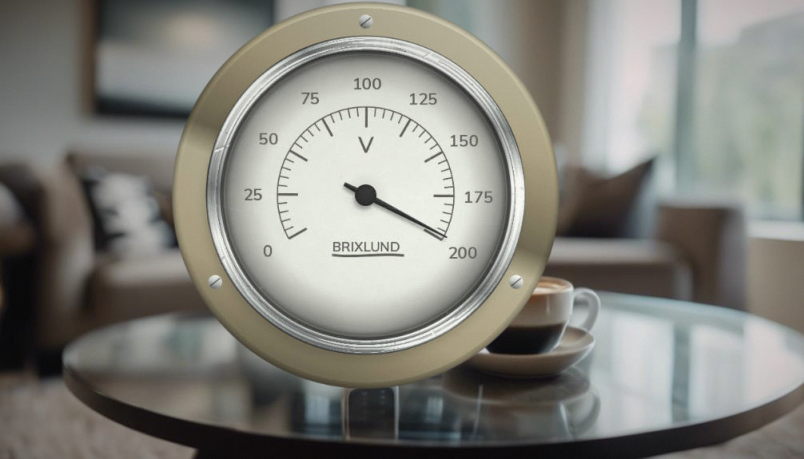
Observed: 197.5 V
